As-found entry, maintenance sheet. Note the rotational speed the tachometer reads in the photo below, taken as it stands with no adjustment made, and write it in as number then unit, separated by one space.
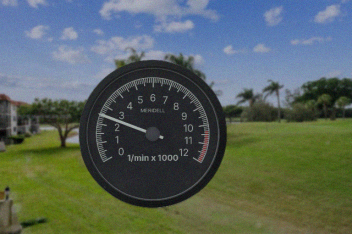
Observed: 2500 rpm
